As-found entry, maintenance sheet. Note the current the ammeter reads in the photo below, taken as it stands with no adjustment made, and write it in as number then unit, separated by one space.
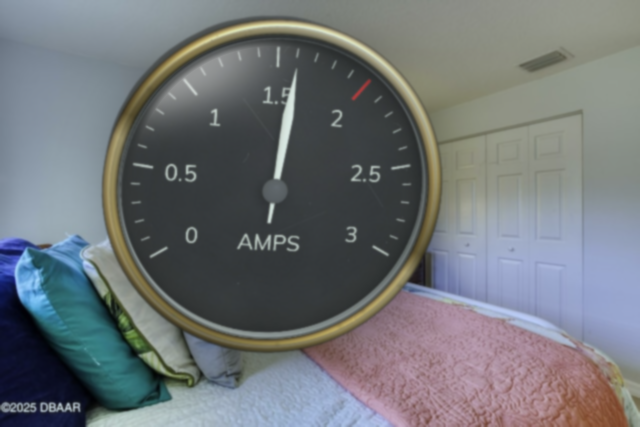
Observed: 1.6 A
